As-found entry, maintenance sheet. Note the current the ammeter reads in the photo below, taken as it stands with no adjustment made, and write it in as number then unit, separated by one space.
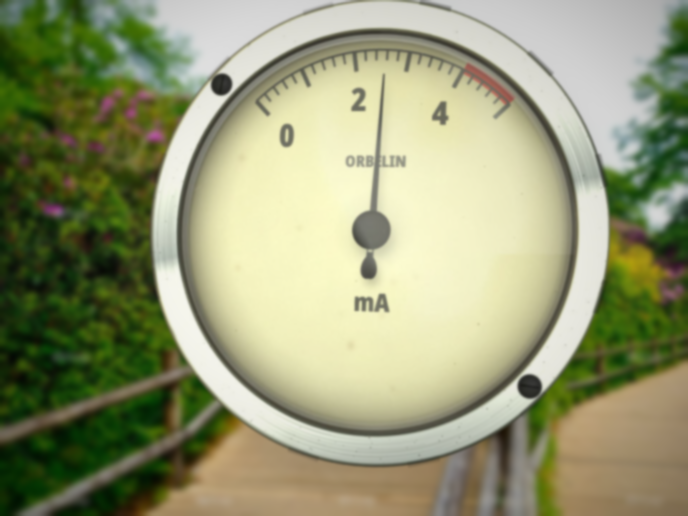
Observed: 2.6 mA
